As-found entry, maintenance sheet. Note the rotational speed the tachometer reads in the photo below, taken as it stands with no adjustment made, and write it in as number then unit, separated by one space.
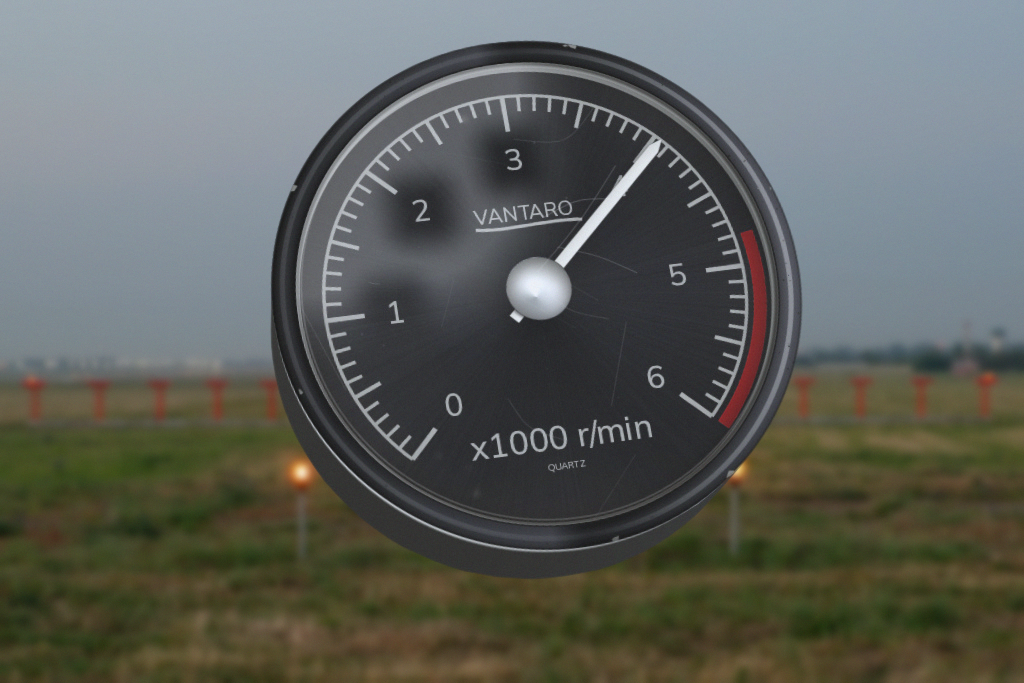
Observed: 4050 rpm
